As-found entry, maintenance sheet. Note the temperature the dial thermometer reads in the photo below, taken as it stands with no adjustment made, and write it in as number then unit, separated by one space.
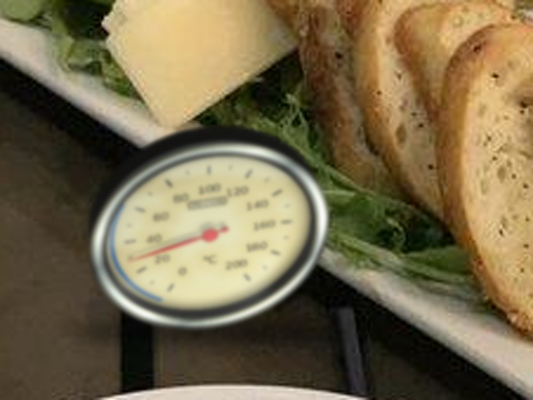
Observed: 30 °C
